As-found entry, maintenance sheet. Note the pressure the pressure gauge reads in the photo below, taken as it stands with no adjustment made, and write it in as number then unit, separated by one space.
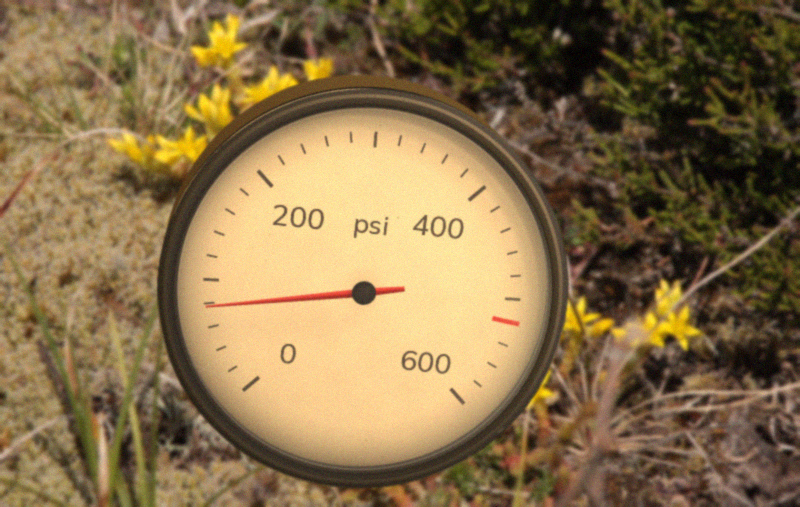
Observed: 80 psi
